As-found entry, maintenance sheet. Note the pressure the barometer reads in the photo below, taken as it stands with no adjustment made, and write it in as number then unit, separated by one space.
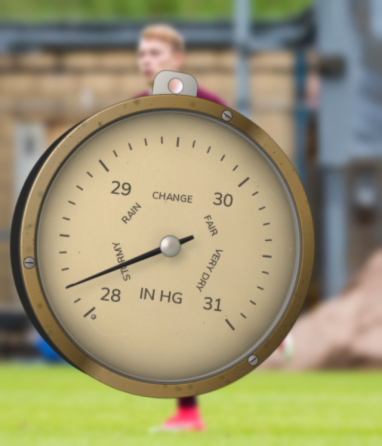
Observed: 28.2 inHg
